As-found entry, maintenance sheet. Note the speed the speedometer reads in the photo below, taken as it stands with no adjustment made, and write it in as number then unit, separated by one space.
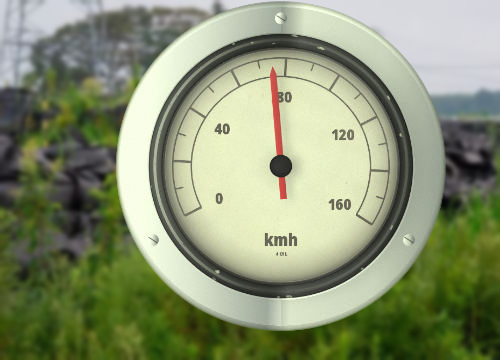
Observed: 75 km/h
